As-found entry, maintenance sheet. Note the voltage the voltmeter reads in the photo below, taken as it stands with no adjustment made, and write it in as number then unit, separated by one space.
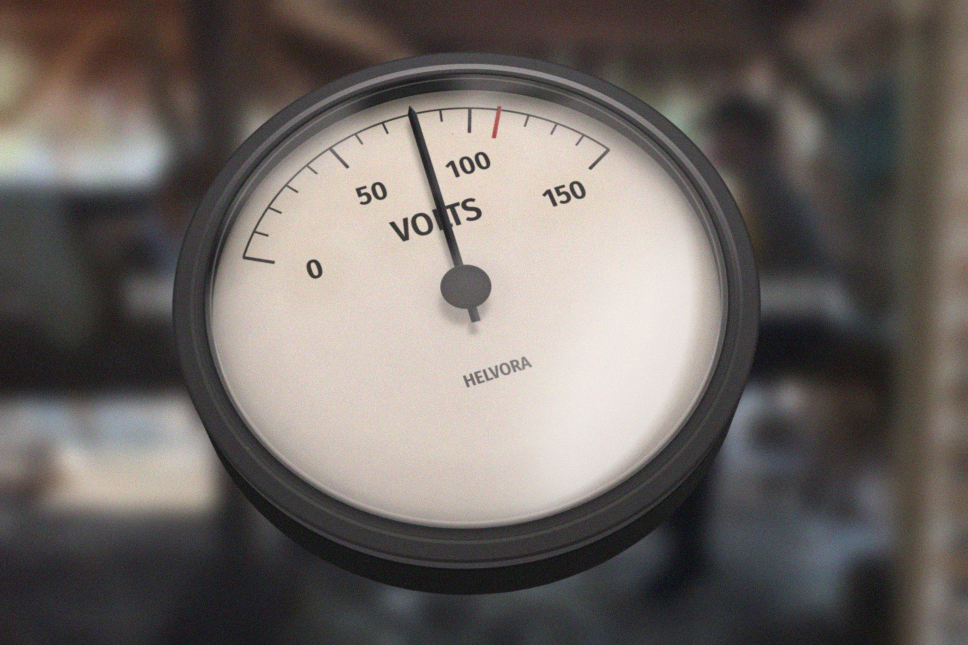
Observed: 80 V
